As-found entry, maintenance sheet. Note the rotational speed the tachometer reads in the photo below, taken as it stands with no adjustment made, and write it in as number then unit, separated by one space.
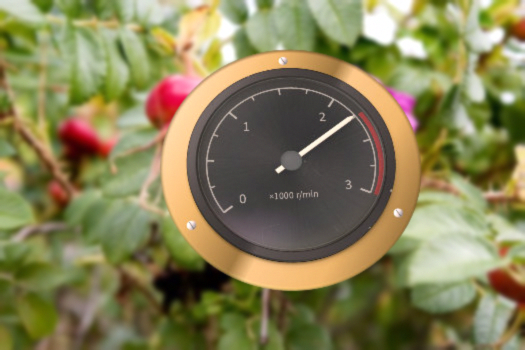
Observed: 2250 rpm
